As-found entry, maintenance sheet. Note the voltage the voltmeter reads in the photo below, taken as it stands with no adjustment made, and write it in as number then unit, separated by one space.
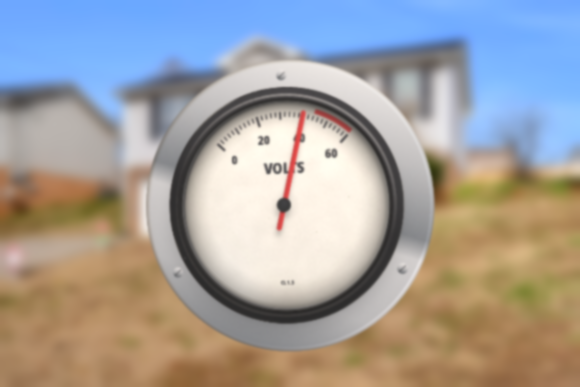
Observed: 40 V
